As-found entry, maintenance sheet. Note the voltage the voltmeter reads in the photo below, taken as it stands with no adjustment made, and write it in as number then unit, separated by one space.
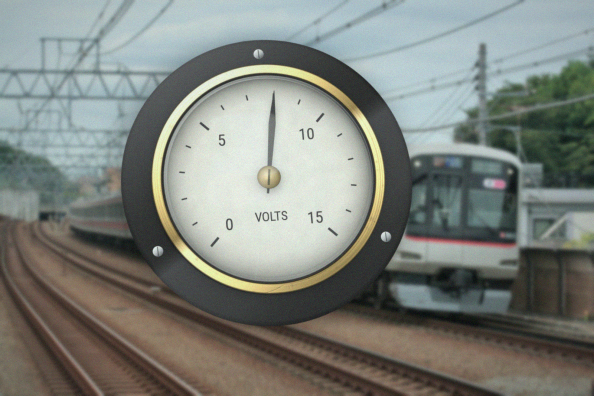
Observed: 8 V
